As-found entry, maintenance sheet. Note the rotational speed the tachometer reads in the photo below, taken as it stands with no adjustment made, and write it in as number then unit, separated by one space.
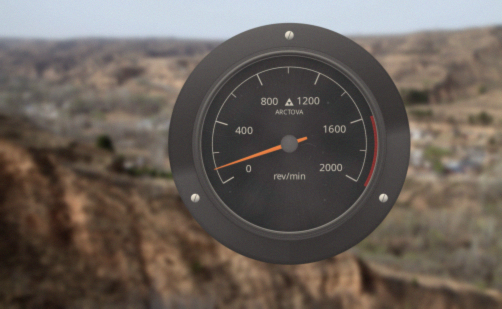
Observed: 100 rpm
